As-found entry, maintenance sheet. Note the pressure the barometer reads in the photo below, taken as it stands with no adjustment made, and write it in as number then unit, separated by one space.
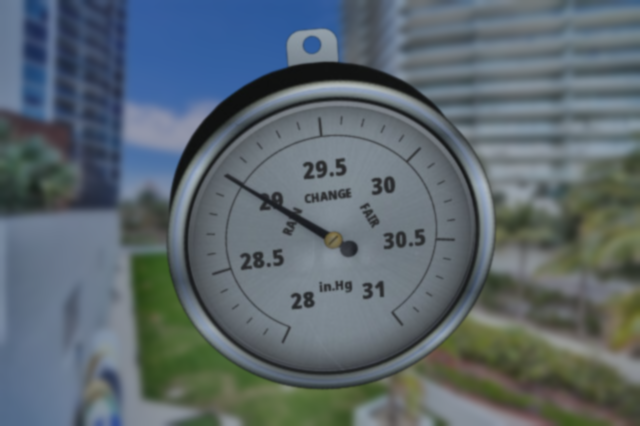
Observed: 29 inHg
